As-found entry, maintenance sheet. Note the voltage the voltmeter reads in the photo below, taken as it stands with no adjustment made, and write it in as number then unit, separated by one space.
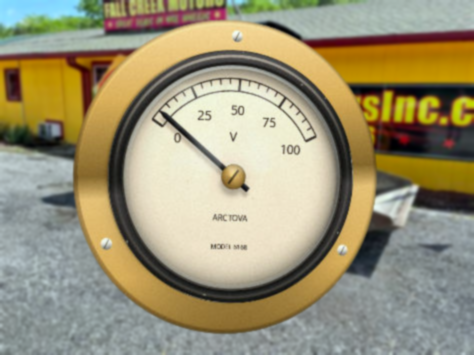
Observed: 5 V
